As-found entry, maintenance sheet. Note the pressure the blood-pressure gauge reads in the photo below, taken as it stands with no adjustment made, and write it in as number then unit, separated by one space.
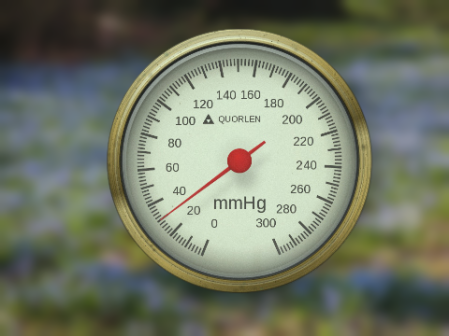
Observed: 30 mmHg
